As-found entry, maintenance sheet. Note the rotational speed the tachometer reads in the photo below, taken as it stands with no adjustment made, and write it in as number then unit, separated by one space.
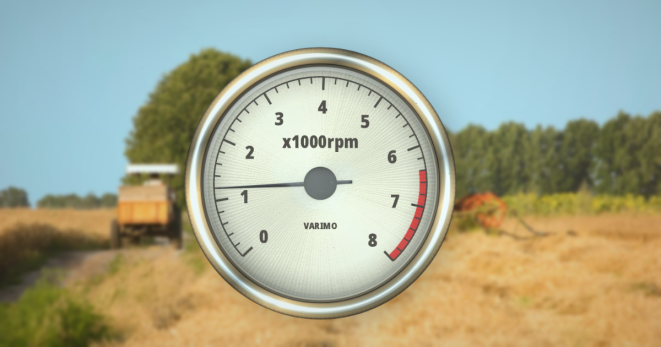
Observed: 1200 rpm
